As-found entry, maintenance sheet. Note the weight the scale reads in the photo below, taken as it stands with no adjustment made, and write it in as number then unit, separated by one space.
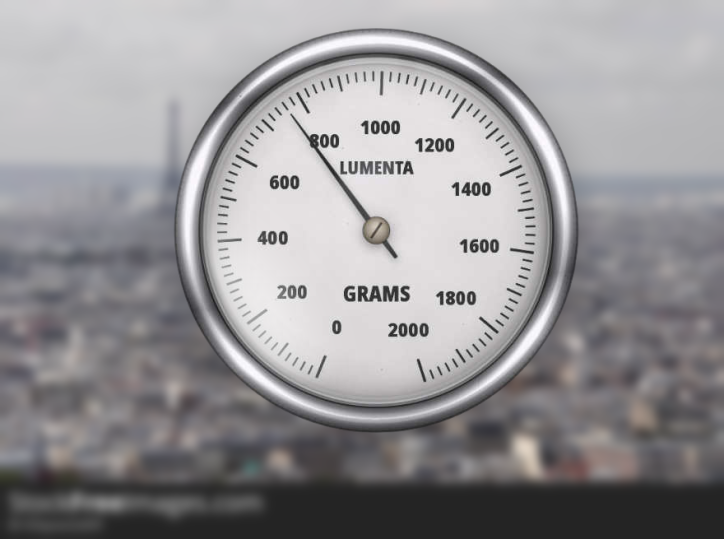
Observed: 760 g
